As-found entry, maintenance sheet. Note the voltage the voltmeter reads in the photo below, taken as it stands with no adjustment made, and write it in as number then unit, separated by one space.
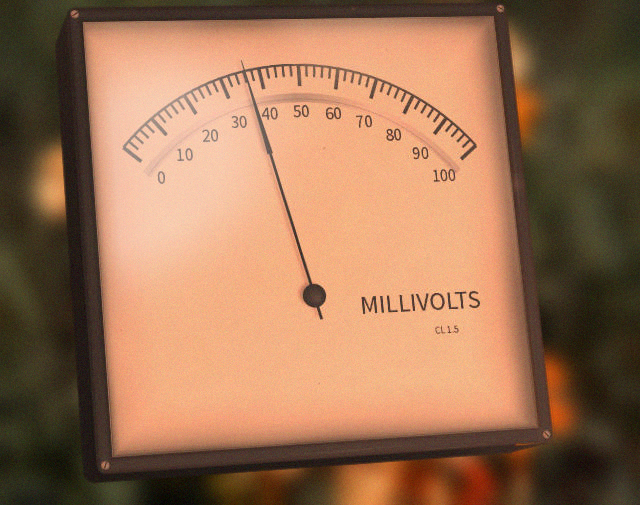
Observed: 36 mV
